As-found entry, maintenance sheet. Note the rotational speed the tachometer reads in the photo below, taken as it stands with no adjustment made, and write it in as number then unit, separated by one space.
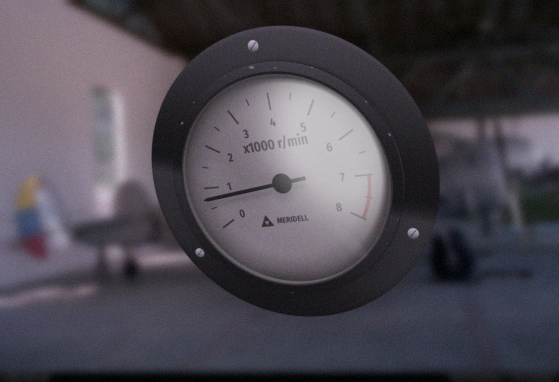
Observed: 750 rpm
